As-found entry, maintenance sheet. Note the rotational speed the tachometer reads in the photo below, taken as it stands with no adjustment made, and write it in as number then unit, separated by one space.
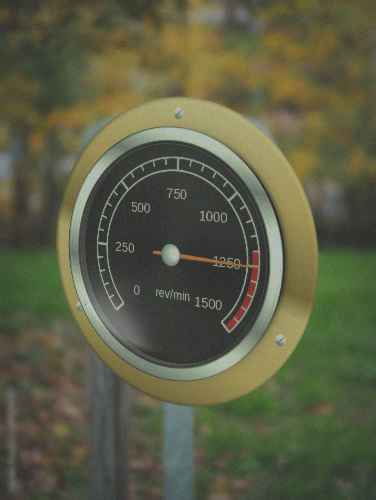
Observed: 1250 rpm
